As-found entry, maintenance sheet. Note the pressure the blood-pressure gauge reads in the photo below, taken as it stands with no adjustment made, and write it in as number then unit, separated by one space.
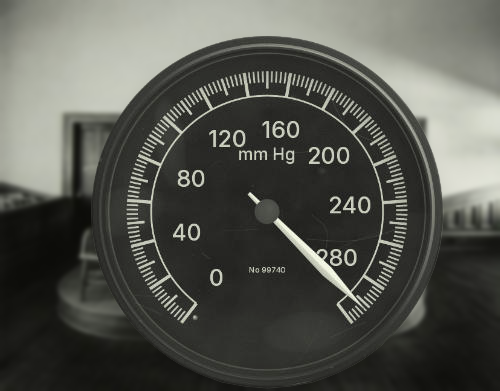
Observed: 292 mmHg
